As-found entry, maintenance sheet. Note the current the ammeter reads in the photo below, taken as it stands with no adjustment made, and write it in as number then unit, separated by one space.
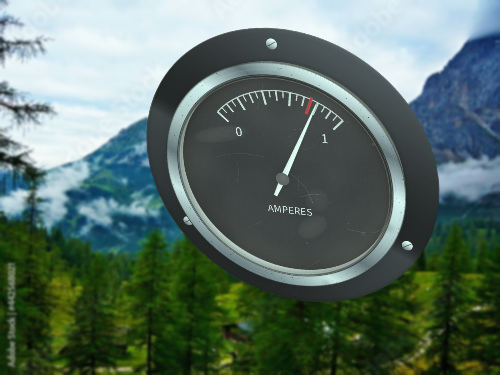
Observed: 0.8 A
